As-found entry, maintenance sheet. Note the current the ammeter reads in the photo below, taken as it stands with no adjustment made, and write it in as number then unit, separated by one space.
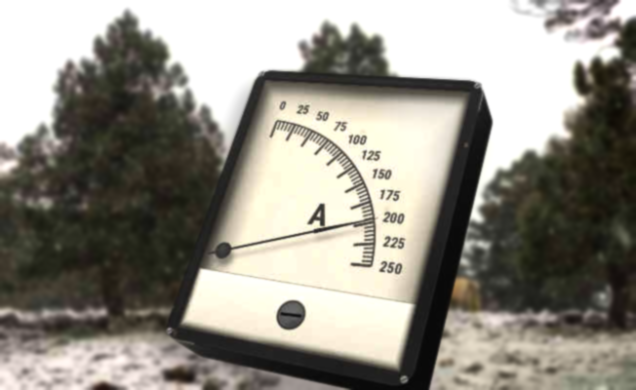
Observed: 200 A
